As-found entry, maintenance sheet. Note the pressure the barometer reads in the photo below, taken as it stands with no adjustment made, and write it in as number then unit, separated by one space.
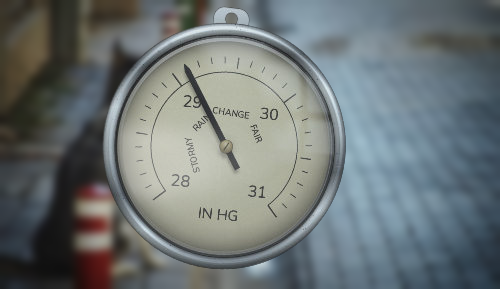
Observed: 29.1 inHg
